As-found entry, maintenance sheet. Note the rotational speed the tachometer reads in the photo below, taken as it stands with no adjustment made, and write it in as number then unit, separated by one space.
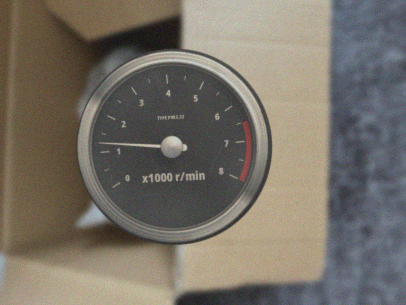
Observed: 1250 rpm
